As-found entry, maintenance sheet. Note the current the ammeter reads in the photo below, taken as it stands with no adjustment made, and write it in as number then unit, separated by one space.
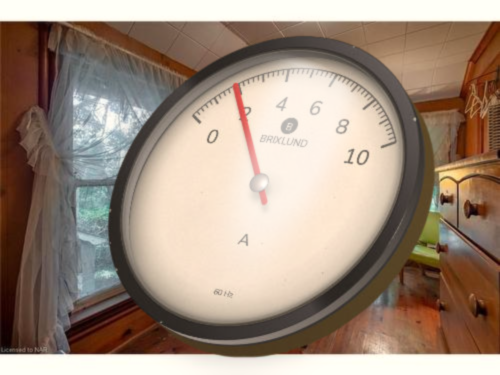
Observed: 2 A
